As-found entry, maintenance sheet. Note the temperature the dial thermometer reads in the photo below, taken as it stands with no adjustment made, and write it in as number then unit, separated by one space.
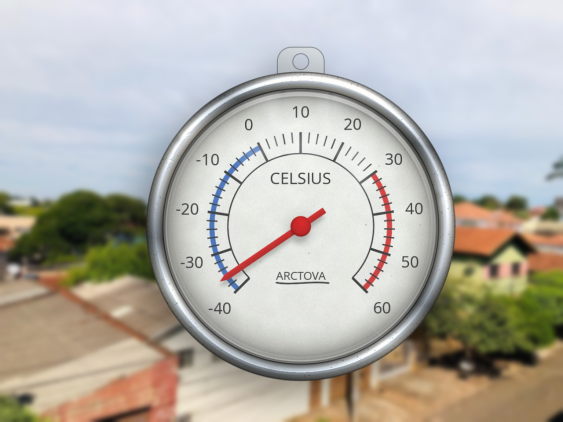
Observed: -36 °C
